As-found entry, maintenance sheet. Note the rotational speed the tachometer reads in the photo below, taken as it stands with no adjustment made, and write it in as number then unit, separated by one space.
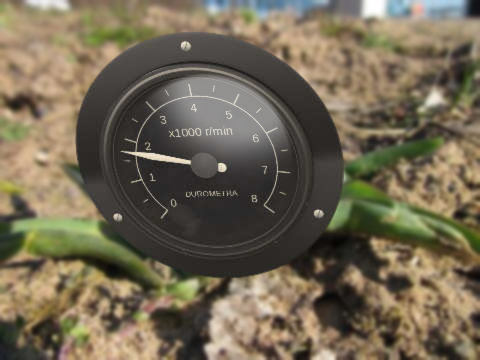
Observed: 1750 rpm
